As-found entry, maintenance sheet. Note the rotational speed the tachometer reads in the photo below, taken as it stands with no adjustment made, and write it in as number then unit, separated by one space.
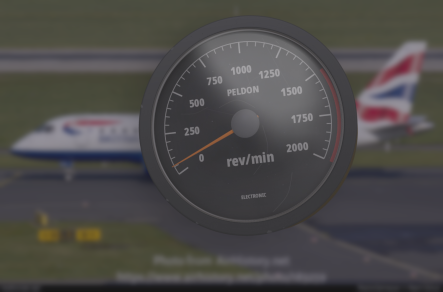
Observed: 50 rpm
